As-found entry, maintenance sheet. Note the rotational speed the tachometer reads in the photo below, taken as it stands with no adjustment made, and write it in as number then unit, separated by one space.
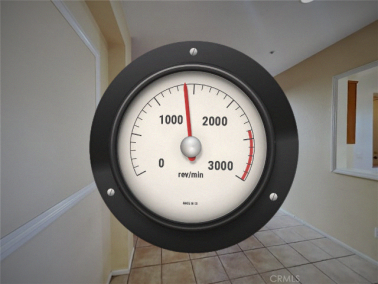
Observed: 1400 rpm
